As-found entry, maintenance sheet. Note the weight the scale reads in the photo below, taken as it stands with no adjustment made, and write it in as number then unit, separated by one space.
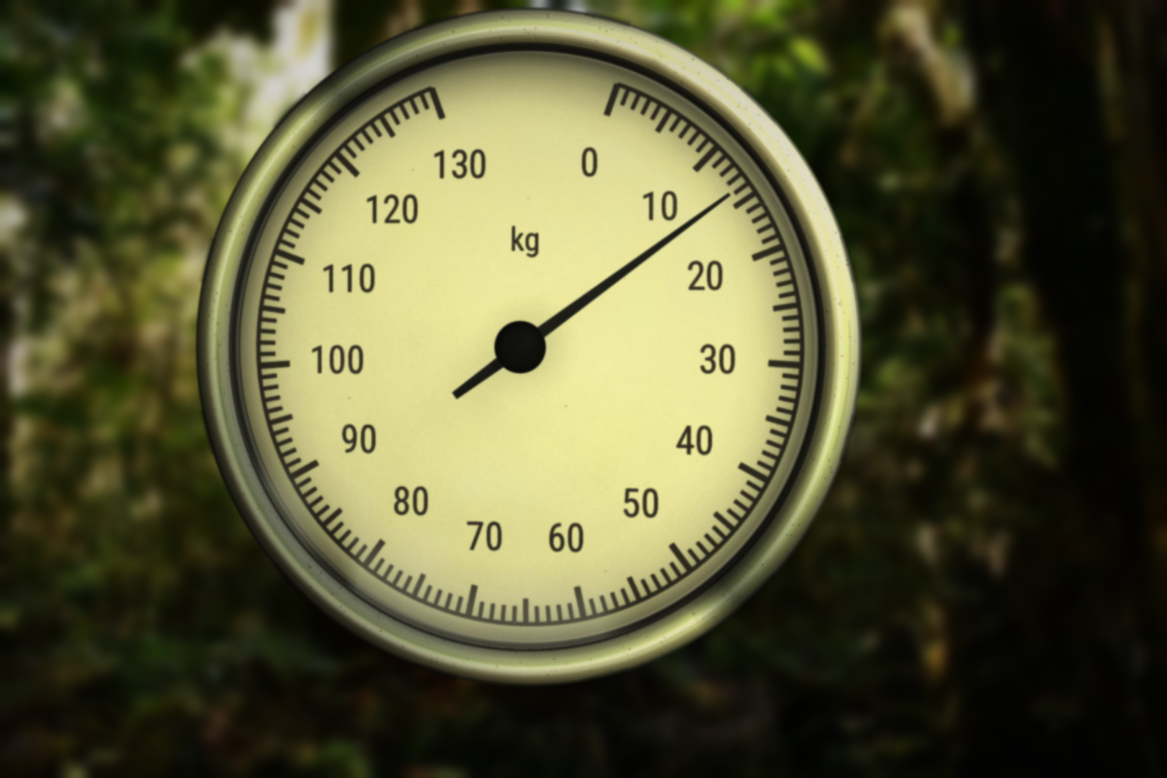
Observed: 14 kg
